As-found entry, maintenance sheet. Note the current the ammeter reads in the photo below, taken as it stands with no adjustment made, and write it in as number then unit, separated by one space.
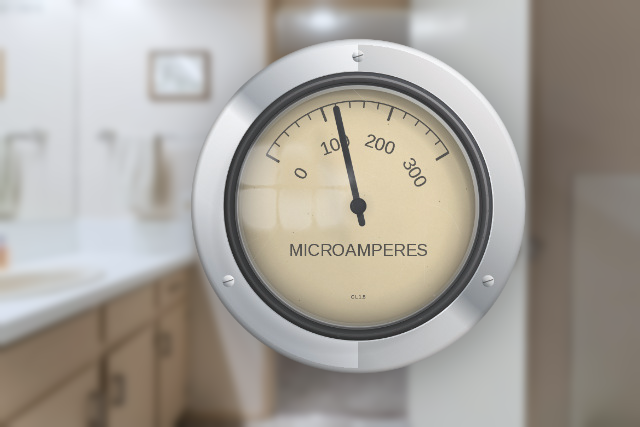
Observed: 120 µA
